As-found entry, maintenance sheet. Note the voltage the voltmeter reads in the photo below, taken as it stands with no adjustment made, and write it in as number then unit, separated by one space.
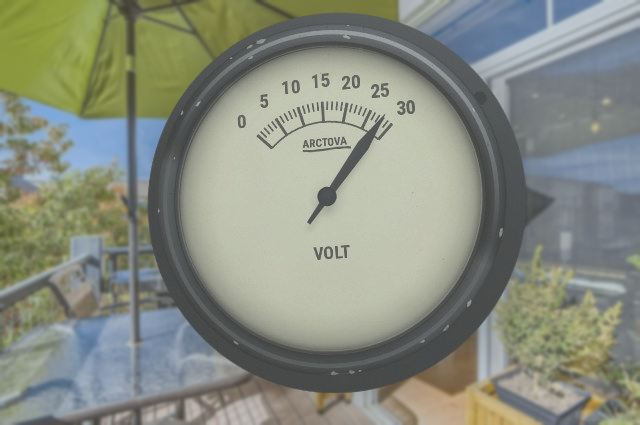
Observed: 28 V
